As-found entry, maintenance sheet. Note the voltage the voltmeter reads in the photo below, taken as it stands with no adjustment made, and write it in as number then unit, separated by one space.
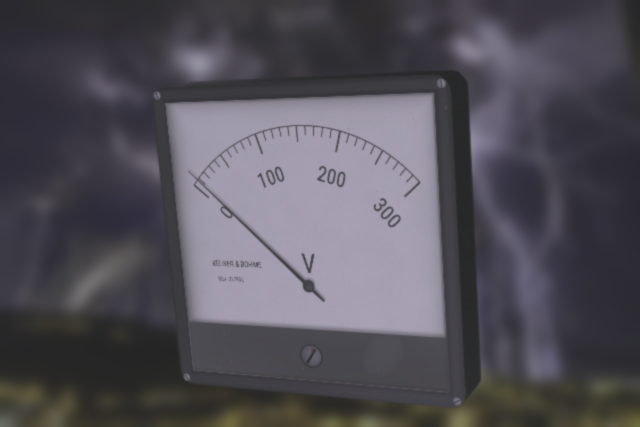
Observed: 10 V
